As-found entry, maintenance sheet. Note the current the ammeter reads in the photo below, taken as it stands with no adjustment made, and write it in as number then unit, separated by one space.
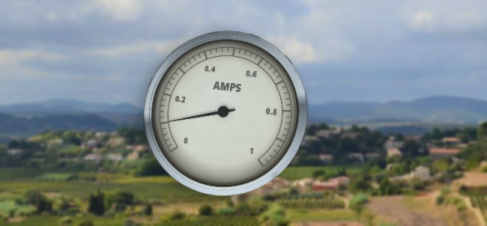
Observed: 0.1 A
